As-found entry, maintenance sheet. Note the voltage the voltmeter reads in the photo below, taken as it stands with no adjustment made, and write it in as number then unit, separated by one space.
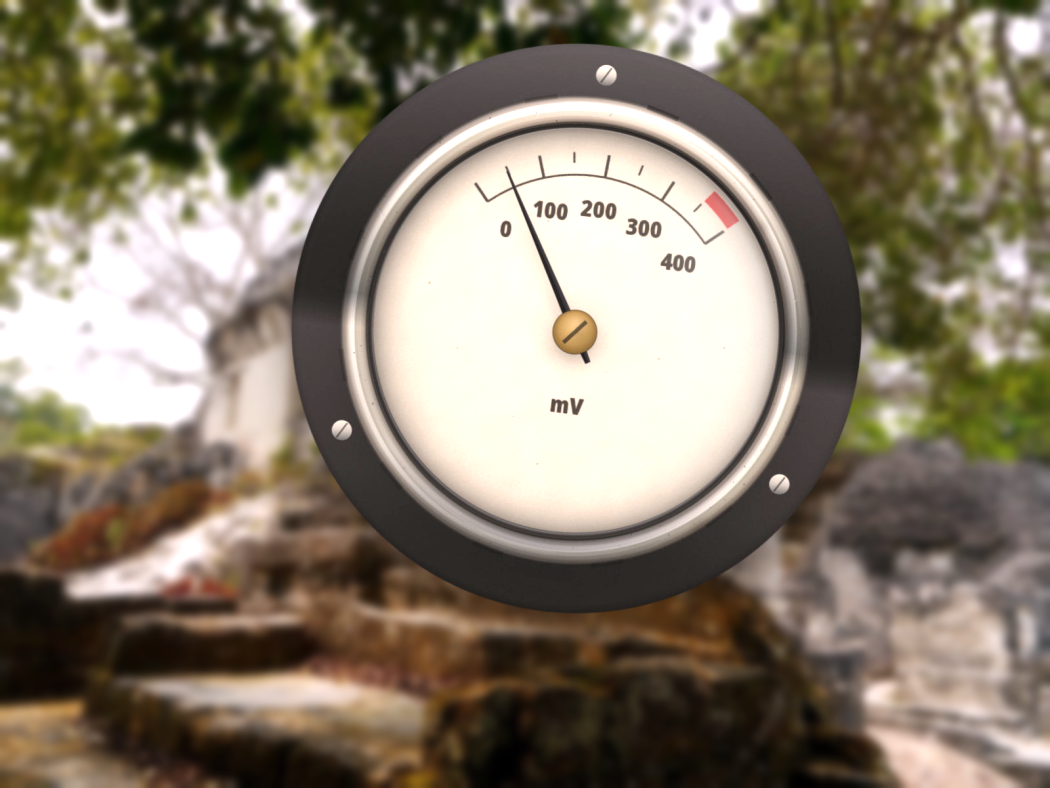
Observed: 50 mV
